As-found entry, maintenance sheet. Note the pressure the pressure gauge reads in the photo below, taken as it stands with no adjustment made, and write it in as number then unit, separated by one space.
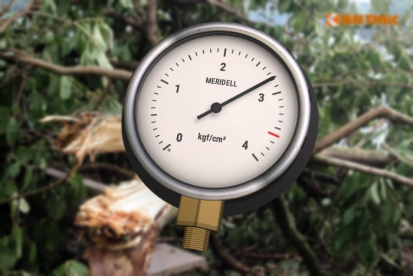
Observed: 2.8 kg/cm²
